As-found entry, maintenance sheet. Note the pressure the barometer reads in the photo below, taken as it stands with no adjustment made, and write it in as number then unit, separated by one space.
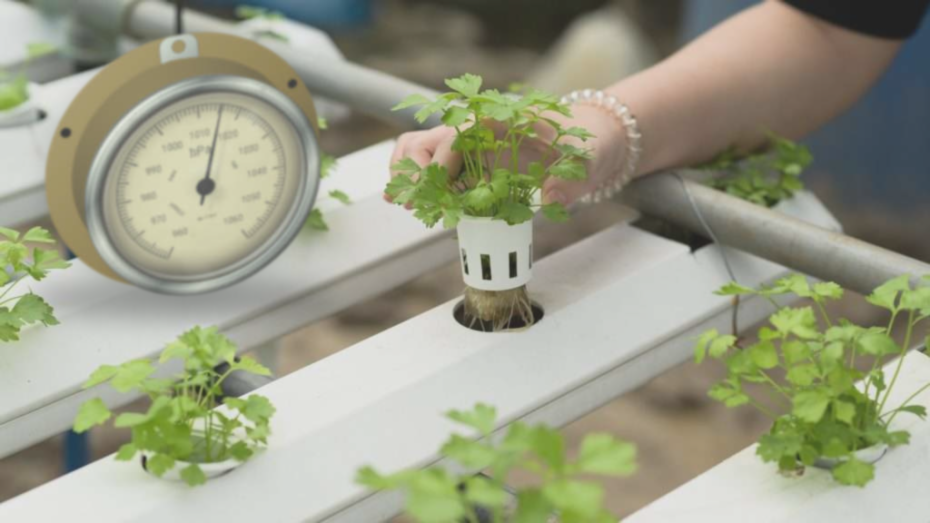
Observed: 1015 hPa
